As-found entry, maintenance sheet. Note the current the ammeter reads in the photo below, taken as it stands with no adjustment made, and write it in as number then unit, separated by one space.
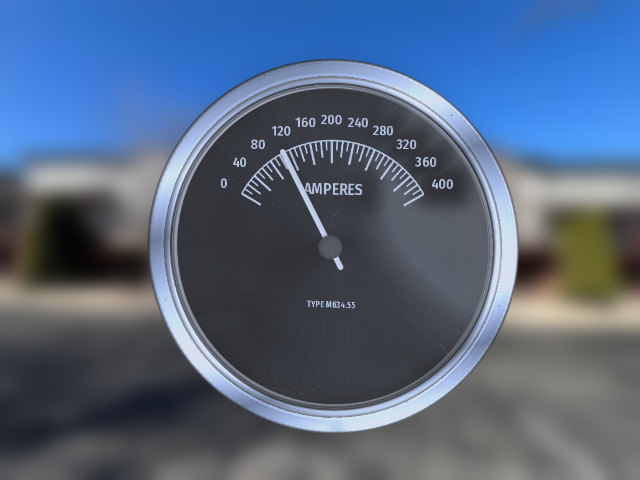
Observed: 110 A
